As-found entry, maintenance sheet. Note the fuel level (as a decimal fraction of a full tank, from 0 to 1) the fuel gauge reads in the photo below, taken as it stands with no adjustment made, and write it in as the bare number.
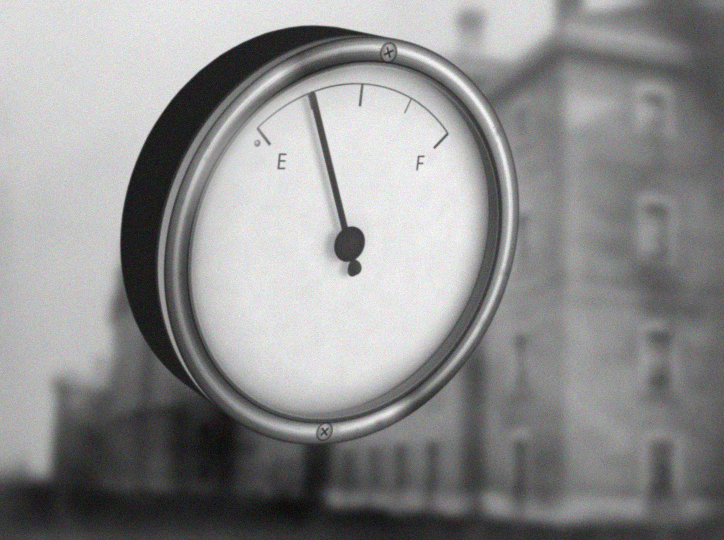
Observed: 0.25
